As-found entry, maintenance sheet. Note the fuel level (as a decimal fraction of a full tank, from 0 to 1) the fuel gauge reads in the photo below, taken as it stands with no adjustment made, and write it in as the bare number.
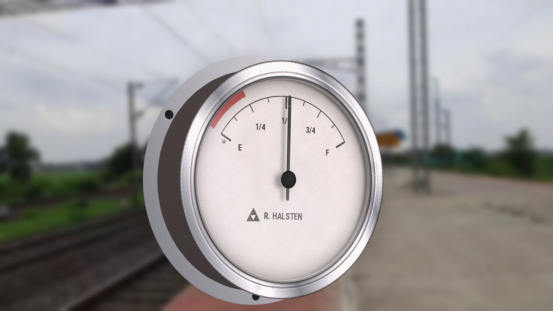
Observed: 0.5
